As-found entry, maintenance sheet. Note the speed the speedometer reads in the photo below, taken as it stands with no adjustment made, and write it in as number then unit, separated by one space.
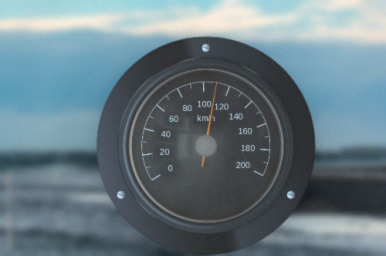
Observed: 110 km/h
